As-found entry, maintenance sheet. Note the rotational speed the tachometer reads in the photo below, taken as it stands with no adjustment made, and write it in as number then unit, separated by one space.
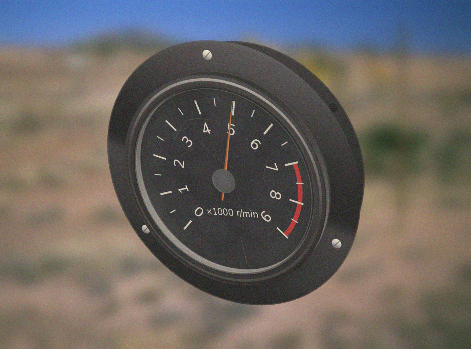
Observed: 5000 rpm
